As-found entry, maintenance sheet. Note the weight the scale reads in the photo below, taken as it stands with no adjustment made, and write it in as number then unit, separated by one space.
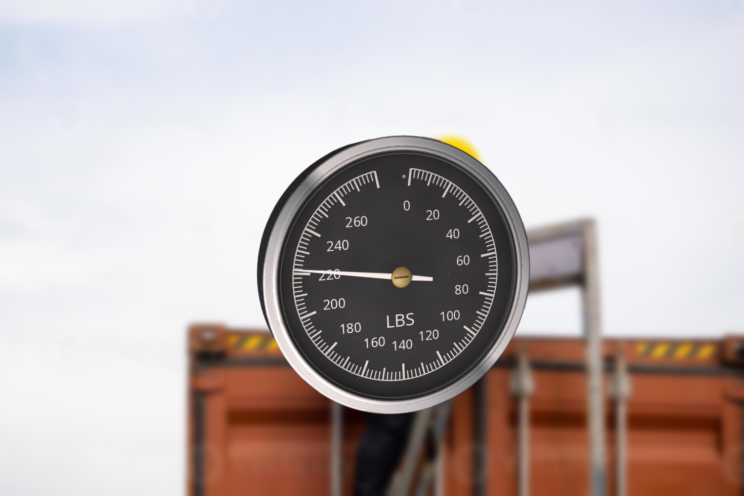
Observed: 222 lb
